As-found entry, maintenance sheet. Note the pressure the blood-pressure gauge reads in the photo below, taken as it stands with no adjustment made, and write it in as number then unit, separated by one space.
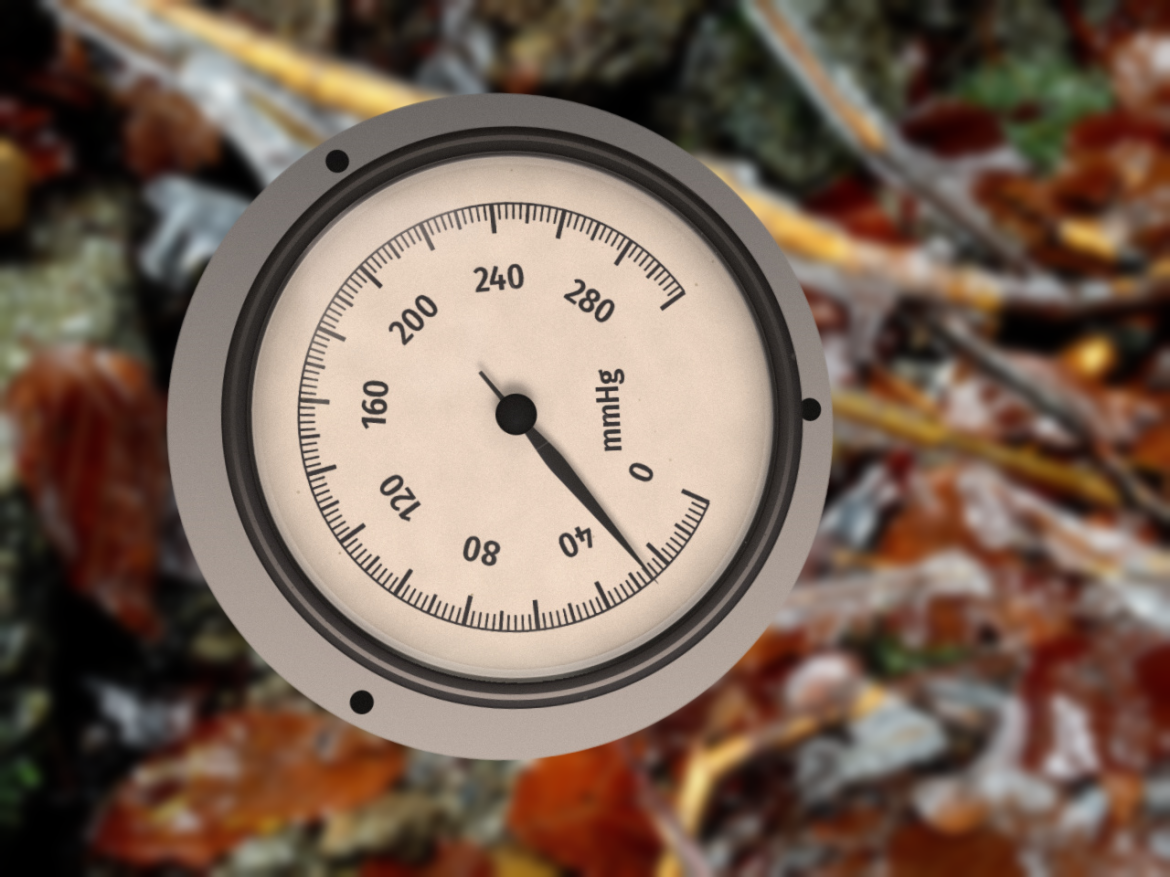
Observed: 26 mmHg
